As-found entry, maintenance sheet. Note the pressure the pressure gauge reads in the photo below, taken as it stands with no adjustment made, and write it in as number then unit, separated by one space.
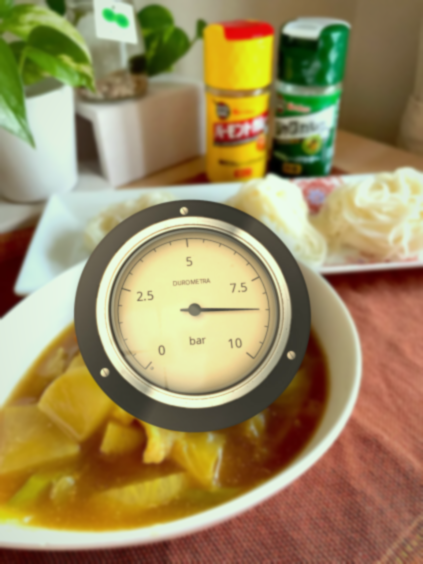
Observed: 8.5 bar
